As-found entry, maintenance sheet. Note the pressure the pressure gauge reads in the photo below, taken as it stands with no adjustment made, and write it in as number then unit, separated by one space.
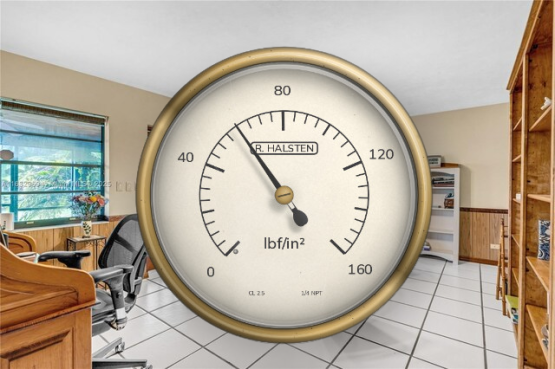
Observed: 60 psi
